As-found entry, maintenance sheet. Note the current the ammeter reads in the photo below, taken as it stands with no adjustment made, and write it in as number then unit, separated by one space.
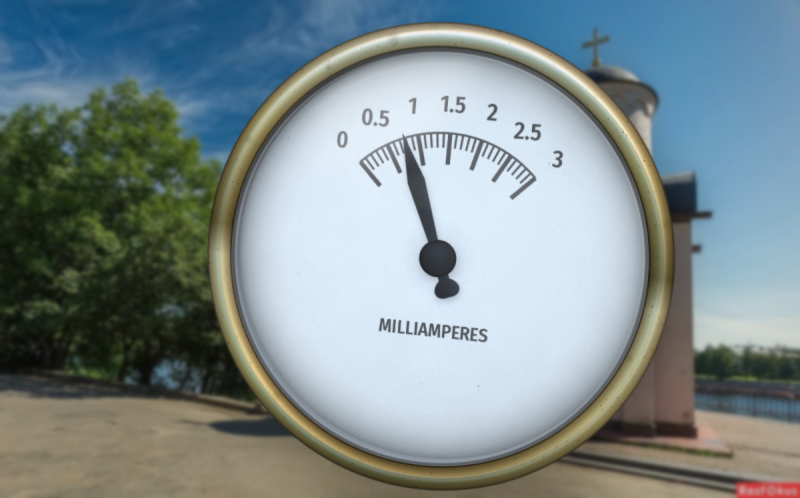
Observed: 0.8 mA
